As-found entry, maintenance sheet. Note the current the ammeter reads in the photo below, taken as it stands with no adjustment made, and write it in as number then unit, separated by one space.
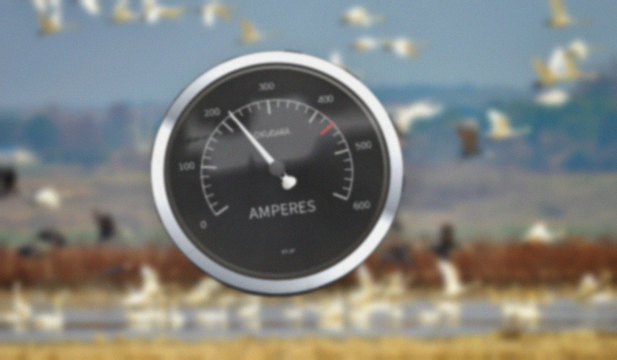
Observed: 220 A
